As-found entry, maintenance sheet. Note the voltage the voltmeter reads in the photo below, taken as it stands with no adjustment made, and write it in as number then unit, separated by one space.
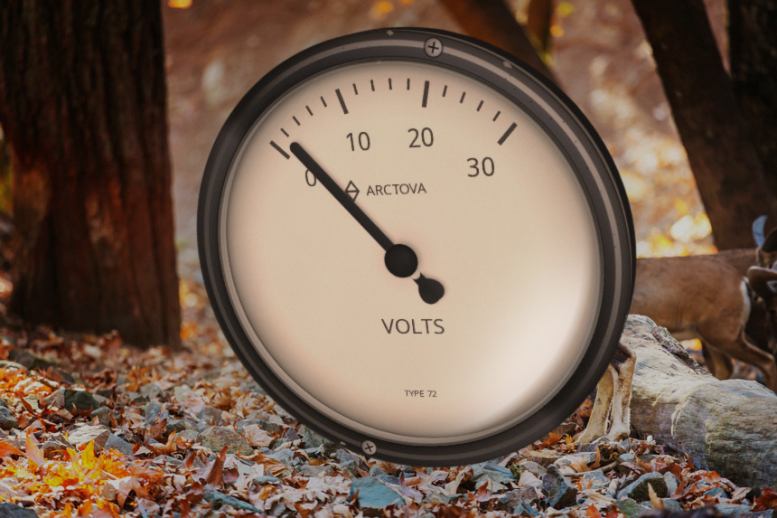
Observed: 2 V
